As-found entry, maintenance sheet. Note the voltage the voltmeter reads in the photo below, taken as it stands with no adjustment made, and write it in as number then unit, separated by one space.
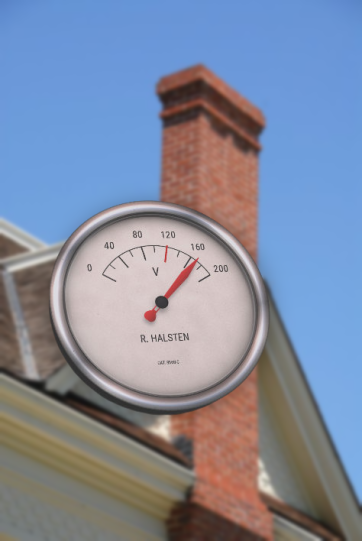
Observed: 170 V
